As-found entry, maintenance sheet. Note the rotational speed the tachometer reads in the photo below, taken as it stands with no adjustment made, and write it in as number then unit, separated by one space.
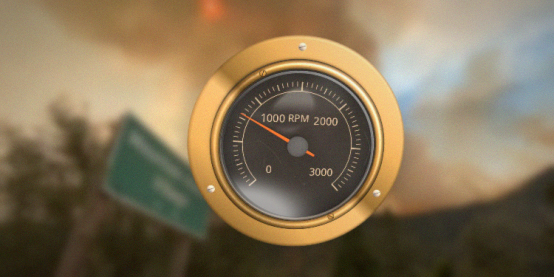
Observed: 800 rpm
